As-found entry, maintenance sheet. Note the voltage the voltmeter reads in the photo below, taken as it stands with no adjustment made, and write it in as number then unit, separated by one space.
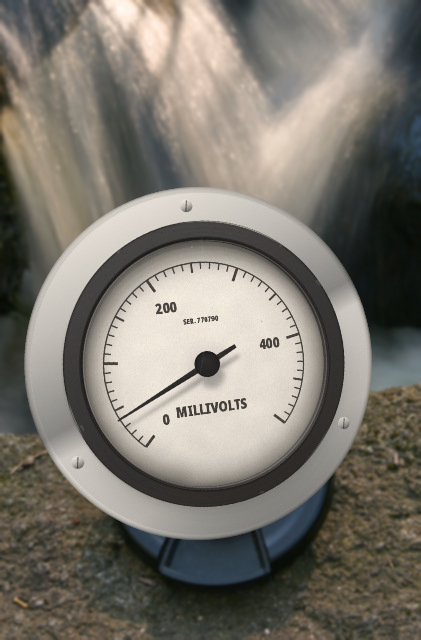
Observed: 40 mV
